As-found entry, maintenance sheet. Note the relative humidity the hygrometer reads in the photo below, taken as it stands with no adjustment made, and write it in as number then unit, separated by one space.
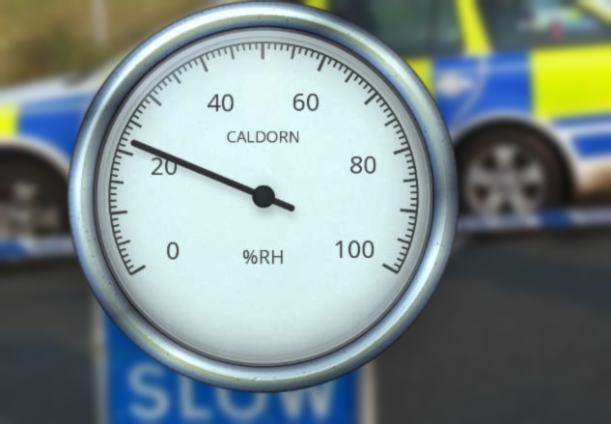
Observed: 22 %
